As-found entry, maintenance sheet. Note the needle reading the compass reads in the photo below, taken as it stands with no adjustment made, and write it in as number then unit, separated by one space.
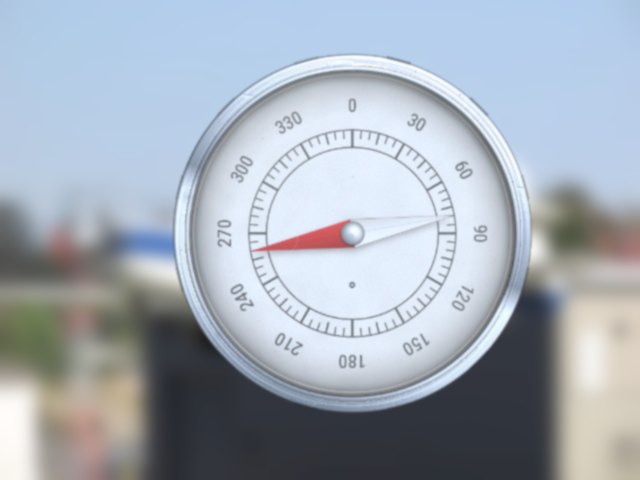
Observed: 260 °
